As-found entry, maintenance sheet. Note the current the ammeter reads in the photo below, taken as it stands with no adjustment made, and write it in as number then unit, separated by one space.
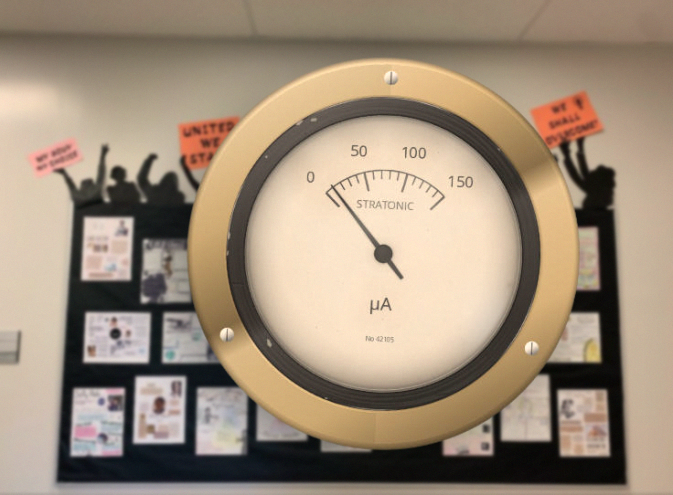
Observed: 10 µA
